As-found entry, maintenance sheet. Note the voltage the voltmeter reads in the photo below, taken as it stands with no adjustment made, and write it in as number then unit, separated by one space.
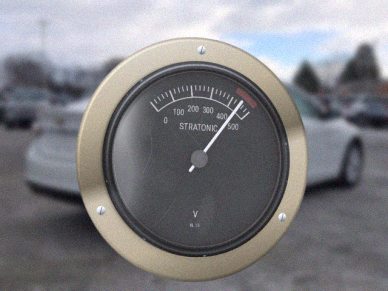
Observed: 440 V
